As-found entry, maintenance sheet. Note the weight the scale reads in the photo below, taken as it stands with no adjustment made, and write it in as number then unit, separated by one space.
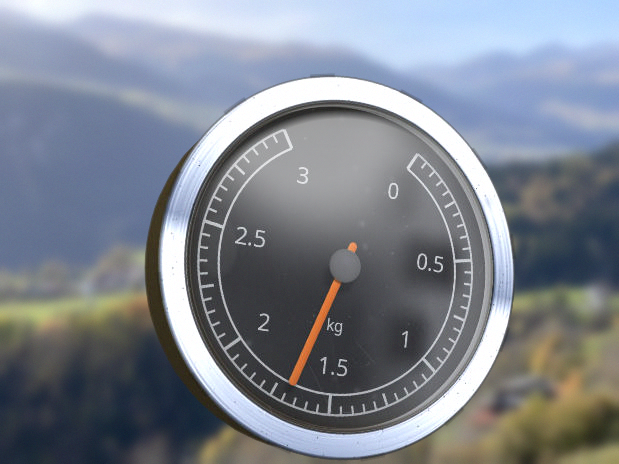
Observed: 1.7 kg
